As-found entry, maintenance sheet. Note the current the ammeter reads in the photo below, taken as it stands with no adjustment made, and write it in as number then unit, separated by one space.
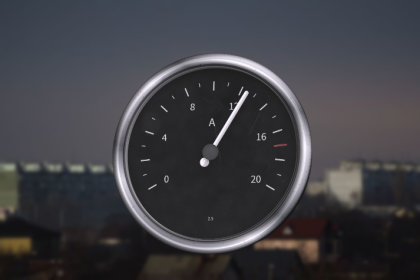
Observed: 12.5 A
